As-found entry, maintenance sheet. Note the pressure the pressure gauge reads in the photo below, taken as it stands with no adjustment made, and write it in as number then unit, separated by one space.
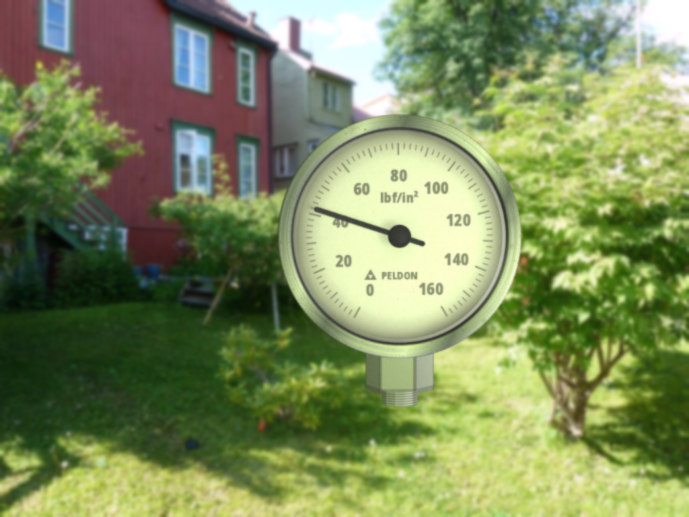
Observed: 42 psi
